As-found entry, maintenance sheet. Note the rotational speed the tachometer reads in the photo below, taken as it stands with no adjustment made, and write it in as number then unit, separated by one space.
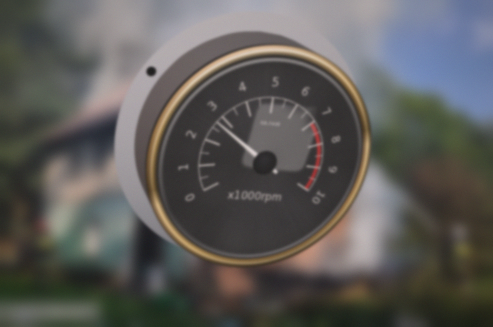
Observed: 2750 rpm
